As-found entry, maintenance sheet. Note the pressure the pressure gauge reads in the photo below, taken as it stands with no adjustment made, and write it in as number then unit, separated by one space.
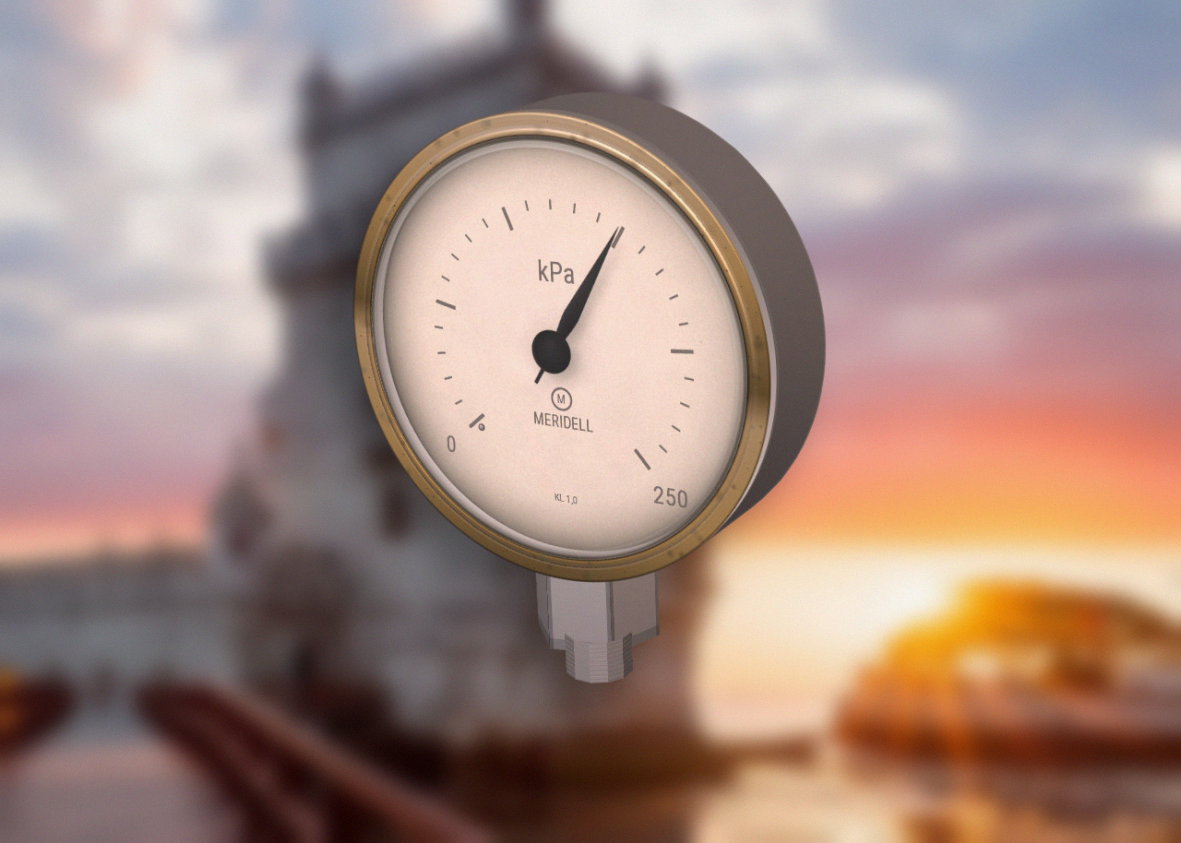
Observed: 150 kPa
